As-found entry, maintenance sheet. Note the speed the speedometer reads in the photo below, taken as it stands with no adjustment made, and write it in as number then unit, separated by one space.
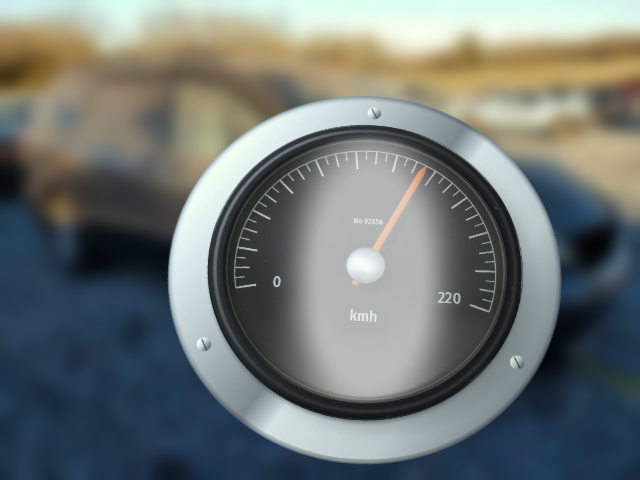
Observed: 135 km/h
